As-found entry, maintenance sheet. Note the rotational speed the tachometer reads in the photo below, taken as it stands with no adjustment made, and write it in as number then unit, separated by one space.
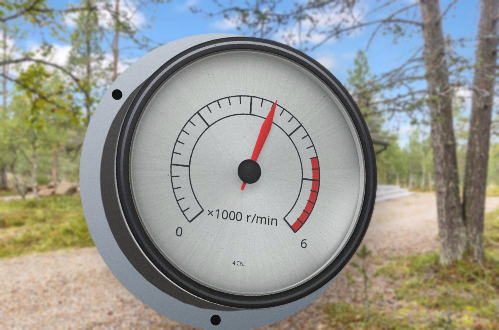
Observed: 3400 rpm
